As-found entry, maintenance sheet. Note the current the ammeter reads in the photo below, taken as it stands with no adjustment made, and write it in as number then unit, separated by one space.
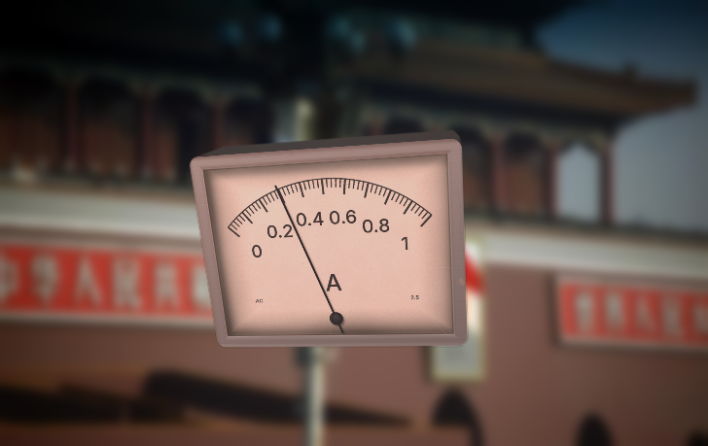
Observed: 0.3 A
